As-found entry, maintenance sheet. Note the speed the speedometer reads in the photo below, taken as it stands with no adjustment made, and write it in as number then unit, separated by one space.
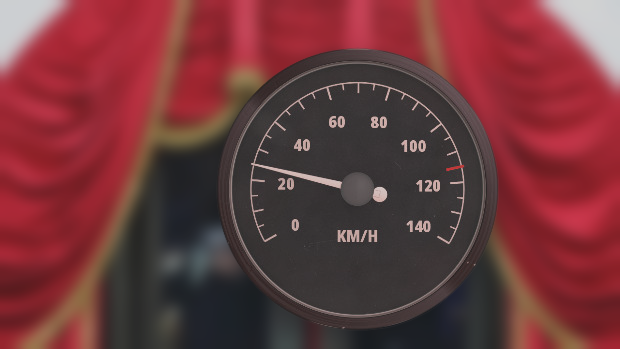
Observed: 25 km/h
